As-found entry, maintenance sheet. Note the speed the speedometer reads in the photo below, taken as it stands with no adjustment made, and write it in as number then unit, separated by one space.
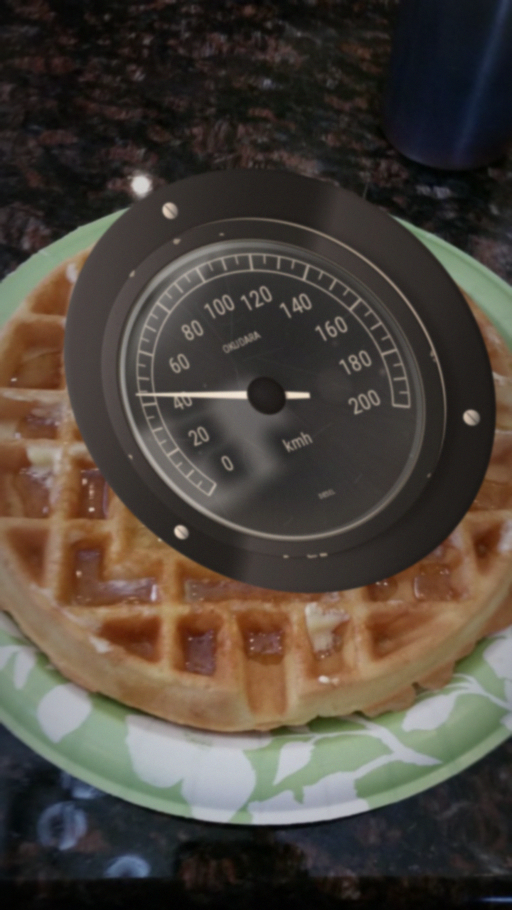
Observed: 45 km/h
